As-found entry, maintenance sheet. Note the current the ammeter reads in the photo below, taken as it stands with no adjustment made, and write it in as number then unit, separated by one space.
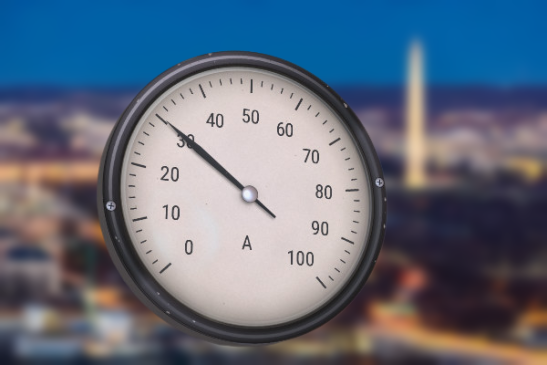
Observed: 30 A
